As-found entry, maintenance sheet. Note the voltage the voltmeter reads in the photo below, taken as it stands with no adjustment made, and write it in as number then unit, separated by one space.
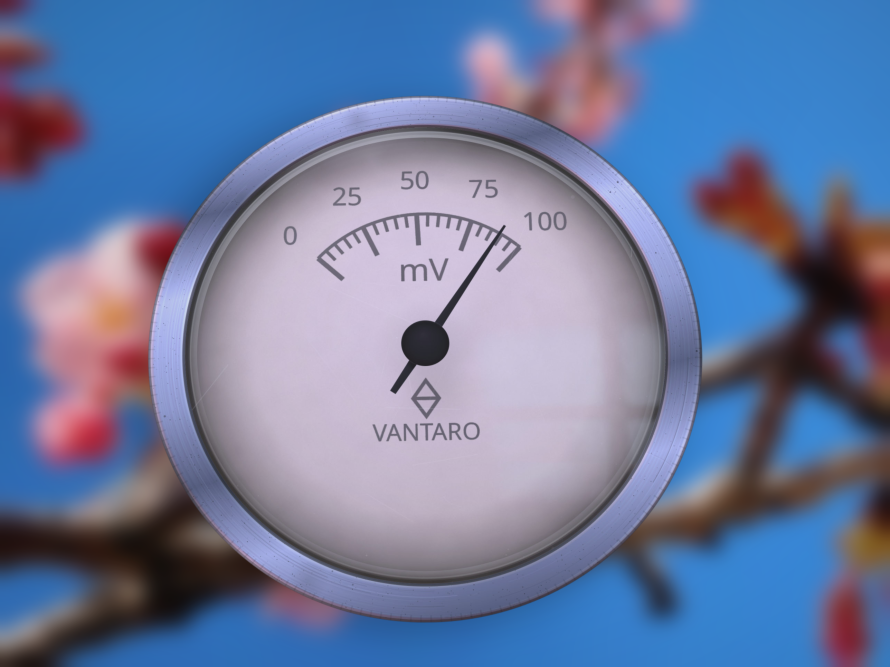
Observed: 90 mV
